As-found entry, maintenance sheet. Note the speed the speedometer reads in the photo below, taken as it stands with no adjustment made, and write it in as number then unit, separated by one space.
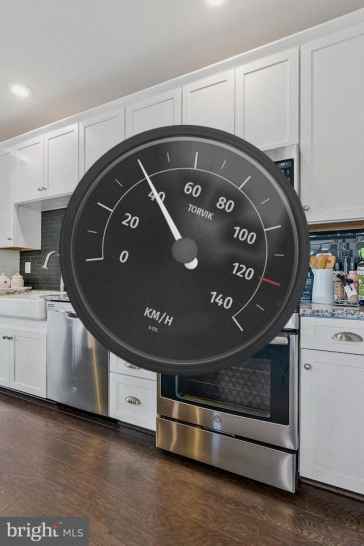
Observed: 40 km/h
